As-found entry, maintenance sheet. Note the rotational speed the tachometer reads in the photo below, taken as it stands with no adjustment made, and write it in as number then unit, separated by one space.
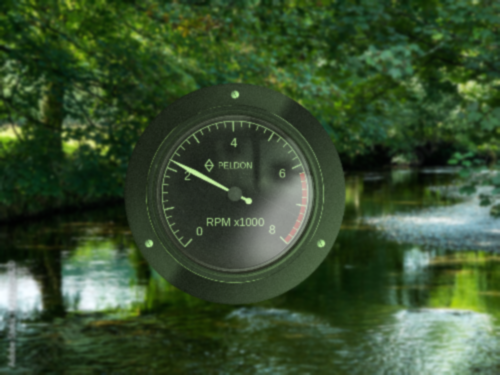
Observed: 2200 rpm
